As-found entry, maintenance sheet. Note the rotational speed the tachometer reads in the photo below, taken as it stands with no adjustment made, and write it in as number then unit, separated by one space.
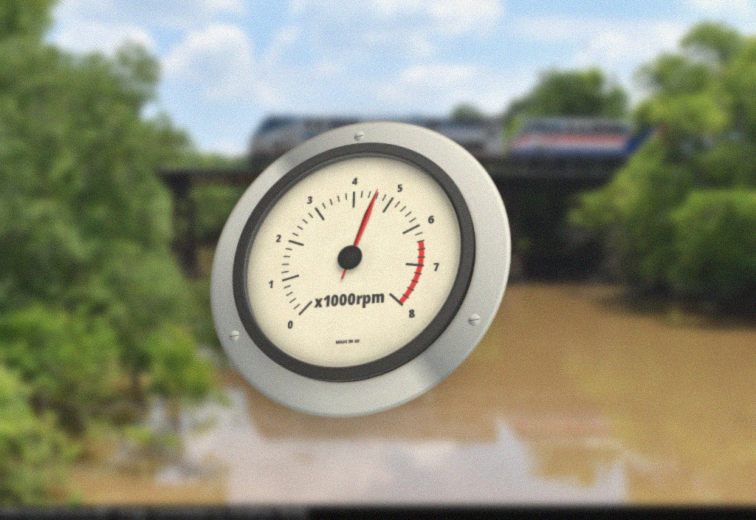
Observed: 4600 rpm
